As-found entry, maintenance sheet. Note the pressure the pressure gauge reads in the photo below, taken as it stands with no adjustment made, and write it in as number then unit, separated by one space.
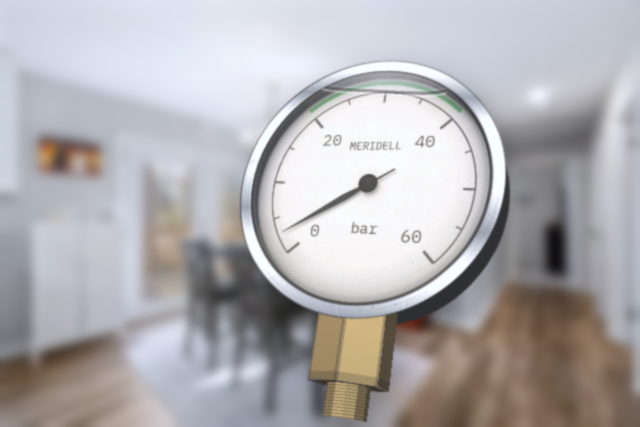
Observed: 2.5 bar
